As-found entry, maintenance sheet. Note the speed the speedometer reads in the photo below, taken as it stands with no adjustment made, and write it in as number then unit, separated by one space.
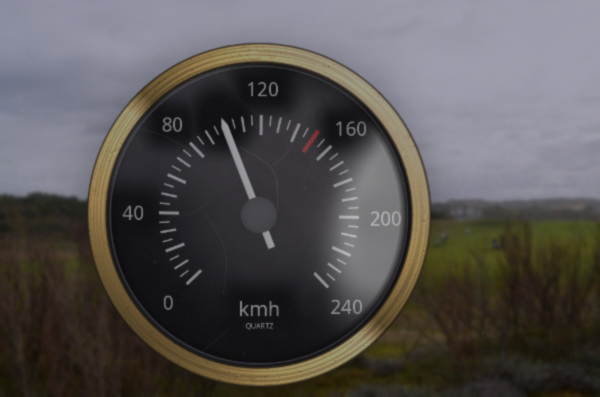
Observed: 100 km/h
